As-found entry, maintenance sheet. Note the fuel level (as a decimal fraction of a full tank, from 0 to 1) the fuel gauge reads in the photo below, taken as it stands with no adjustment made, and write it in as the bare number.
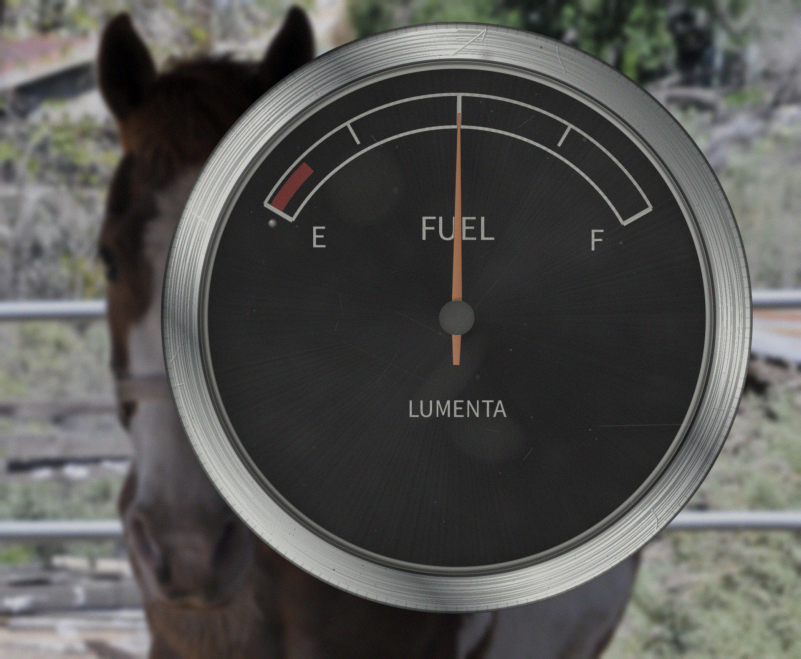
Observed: 0.5
